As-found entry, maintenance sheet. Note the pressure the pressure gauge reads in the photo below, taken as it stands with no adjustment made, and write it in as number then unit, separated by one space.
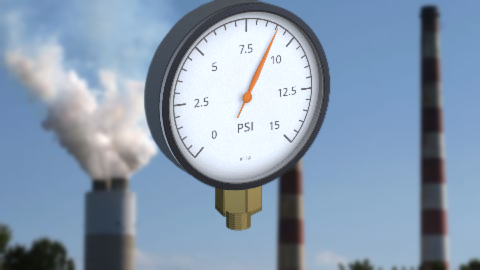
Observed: 9 psi
